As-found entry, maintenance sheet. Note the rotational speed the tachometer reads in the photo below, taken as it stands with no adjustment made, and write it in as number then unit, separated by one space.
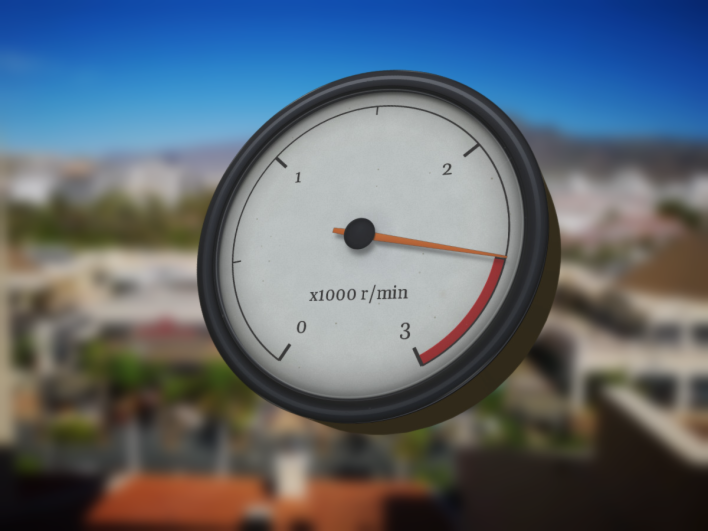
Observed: 2500 rpm
